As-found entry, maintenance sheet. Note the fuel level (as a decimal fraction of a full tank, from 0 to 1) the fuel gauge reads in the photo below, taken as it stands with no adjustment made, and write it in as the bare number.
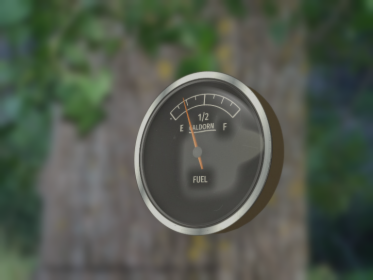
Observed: 0.25
